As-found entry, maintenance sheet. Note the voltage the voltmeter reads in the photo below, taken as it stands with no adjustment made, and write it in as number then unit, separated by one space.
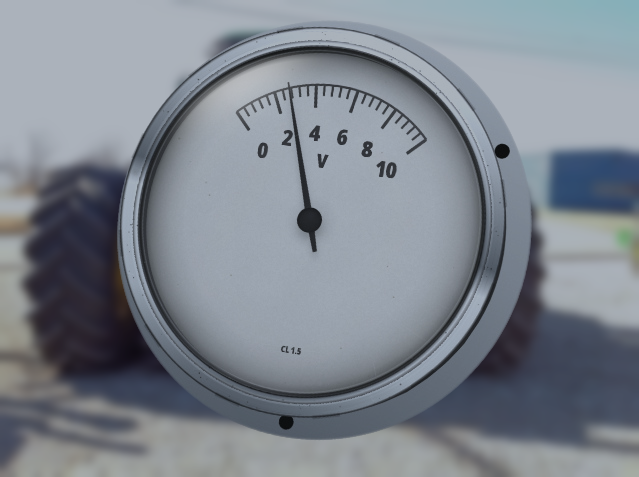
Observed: 2.8 V
